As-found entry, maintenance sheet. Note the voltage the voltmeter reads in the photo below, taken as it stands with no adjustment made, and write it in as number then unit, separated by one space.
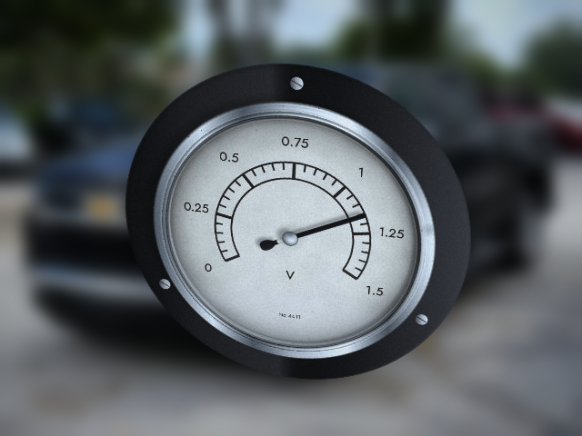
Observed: 1.15 V
